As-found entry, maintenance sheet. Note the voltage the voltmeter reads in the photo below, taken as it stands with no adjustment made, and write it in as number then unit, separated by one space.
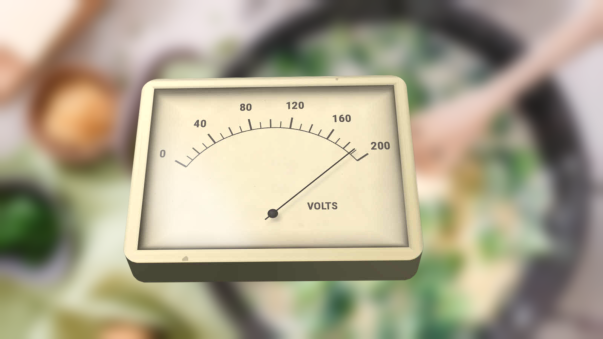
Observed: 190 V
